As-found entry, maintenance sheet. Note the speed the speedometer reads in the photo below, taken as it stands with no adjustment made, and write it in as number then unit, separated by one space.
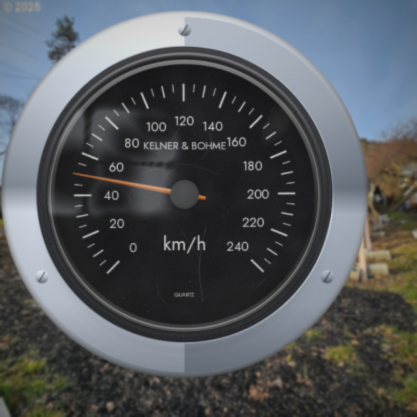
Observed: 50 km/h
